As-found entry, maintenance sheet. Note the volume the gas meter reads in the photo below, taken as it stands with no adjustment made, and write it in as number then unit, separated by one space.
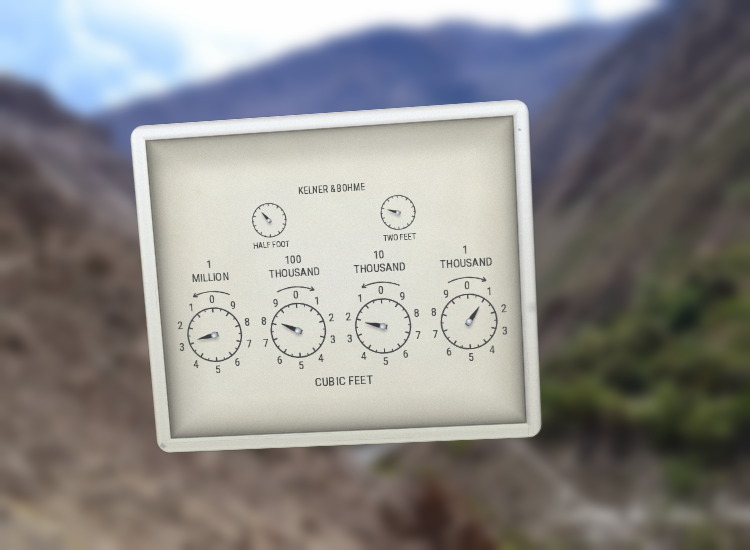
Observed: 282100 ft³
